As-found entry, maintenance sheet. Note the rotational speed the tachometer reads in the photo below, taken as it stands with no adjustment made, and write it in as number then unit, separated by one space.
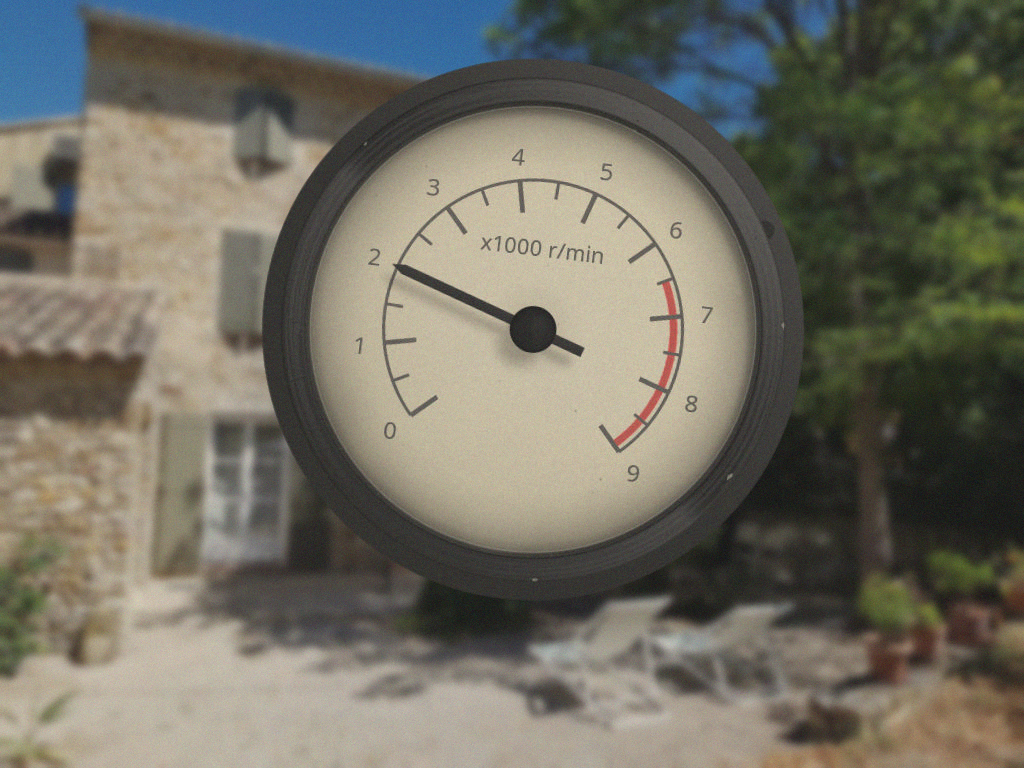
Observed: 2000 rpm
